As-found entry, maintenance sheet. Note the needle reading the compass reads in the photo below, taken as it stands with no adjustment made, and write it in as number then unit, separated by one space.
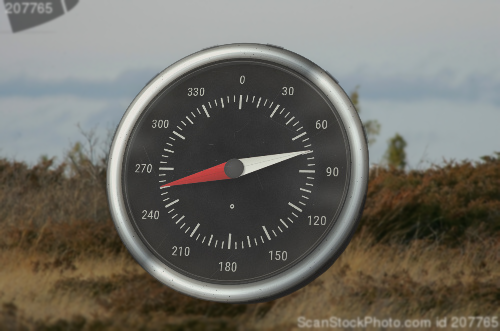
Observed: 255 °
